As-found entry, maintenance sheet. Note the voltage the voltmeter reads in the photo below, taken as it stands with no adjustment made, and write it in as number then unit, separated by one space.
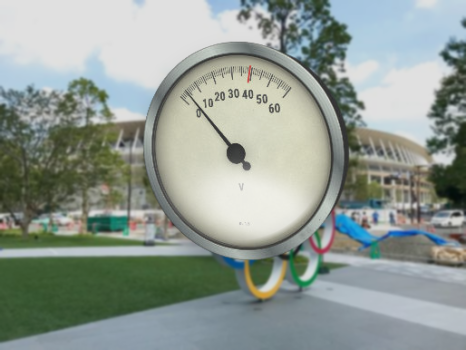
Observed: 5 V
